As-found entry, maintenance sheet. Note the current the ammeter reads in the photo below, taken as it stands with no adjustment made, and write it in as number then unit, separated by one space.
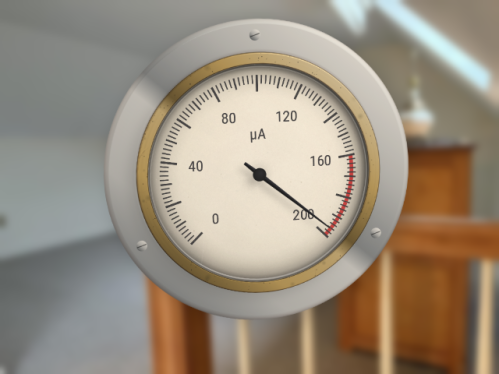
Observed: 196 µA
